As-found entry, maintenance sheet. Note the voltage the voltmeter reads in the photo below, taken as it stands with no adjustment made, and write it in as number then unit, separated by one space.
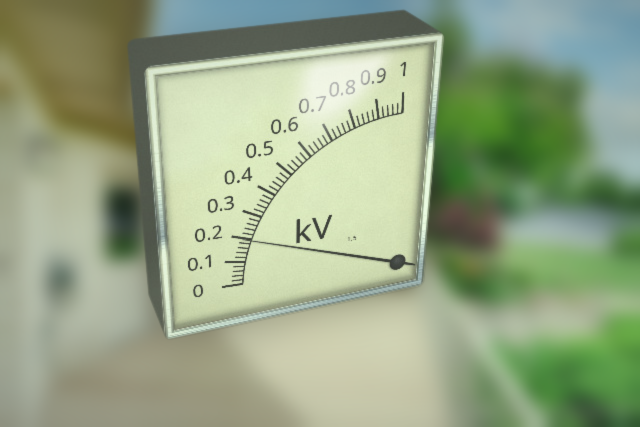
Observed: 0.2 kV
